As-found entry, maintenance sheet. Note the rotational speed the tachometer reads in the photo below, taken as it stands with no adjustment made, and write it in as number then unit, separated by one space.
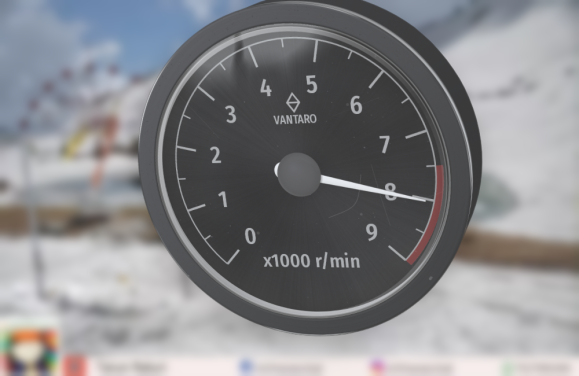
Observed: 8000 rpm
